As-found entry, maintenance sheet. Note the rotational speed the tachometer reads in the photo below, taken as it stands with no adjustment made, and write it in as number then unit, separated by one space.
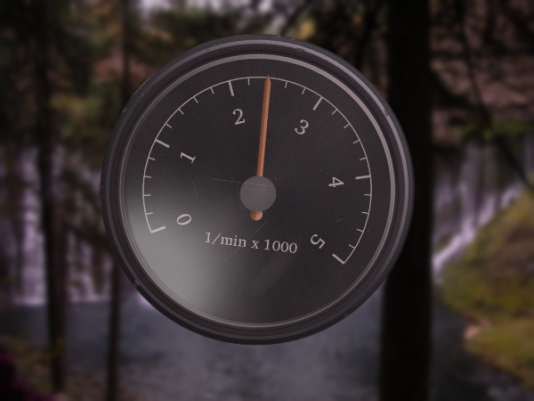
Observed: 2400 rpm
